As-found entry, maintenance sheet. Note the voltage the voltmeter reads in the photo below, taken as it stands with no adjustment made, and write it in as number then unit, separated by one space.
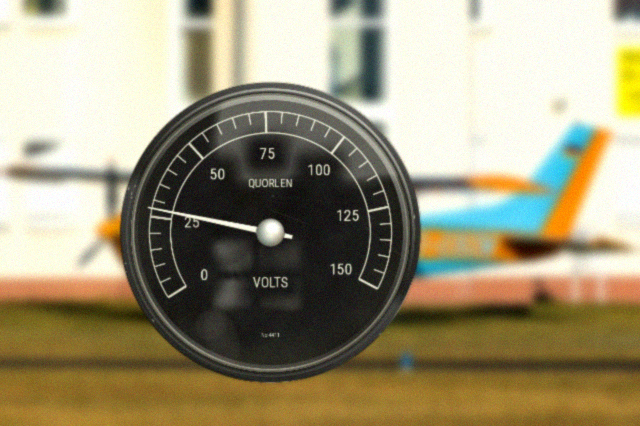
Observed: 27.5 V
